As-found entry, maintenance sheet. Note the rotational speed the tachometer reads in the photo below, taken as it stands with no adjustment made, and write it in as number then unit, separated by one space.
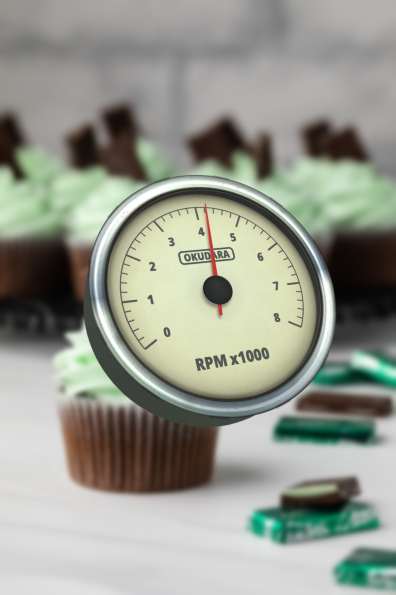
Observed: 4200 rpm
